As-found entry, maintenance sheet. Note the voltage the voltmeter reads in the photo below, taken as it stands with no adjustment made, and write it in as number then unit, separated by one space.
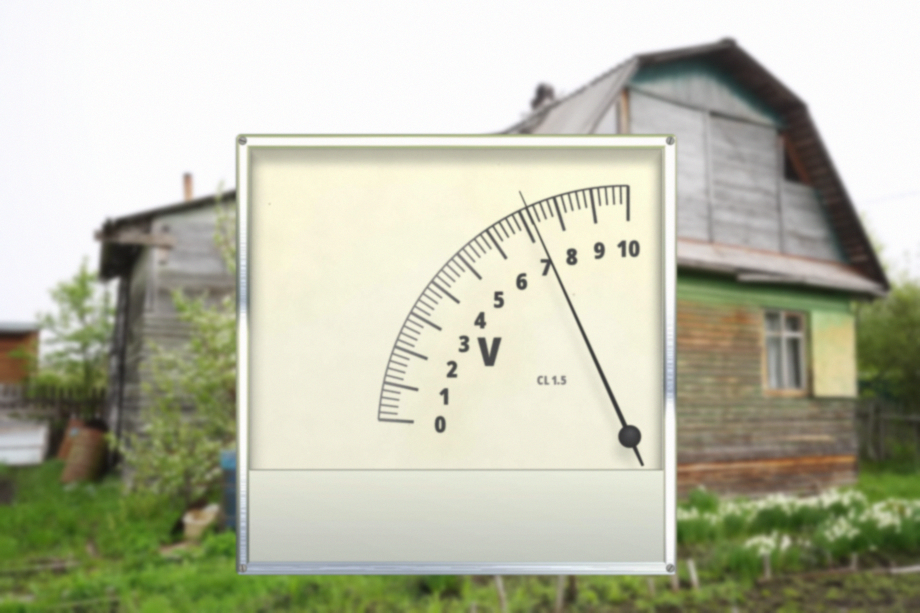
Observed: 7.2 V
